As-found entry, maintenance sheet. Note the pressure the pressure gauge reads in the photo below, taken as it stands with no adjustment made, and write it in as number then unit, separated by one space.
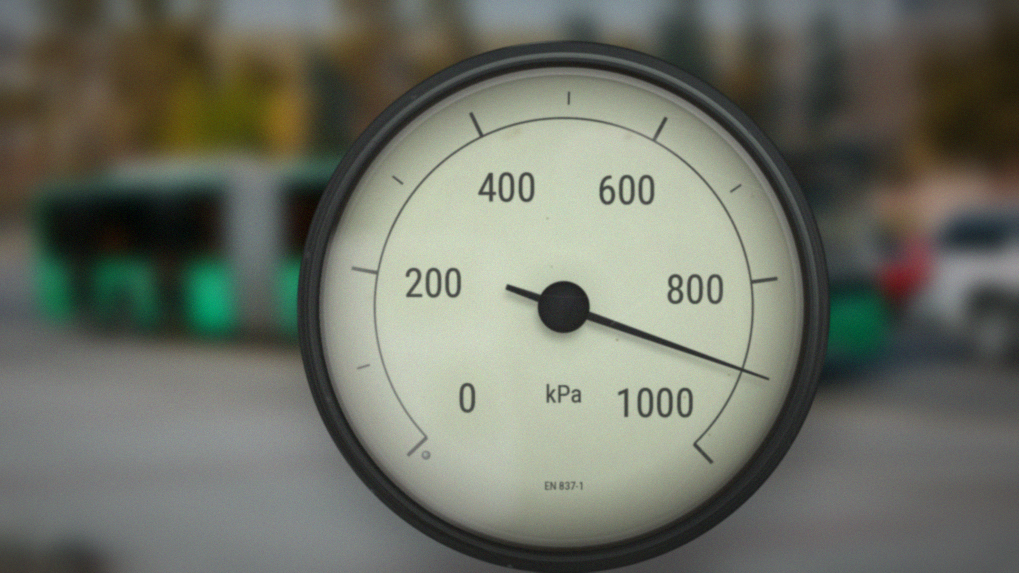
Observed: 900 kPa
